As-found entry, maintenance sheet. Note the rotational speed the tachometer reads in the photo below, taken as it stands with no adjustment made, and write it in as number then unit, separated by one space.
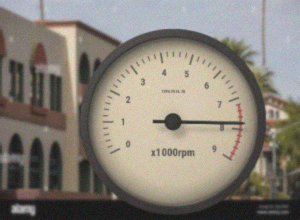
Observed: 7800 rpm
